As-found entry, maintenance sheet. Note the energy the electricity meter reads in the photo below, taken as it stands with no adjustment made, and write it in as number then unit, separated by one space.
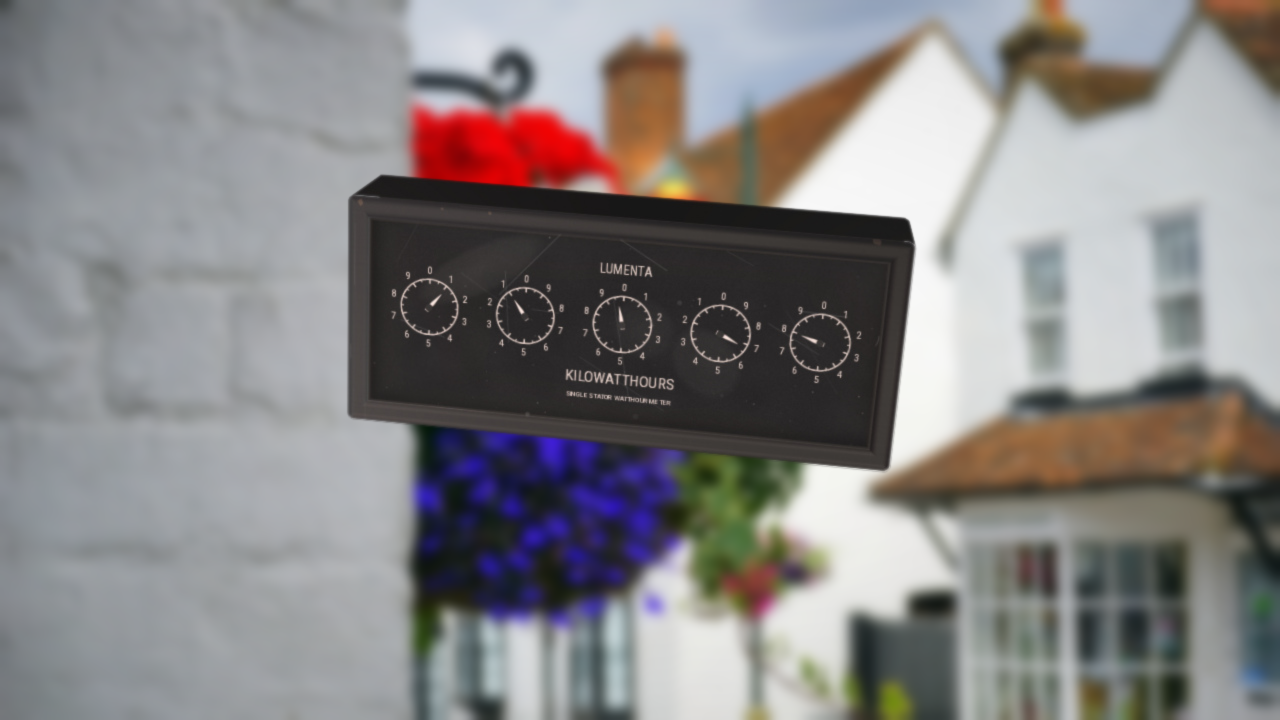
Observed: 10968 kWh
